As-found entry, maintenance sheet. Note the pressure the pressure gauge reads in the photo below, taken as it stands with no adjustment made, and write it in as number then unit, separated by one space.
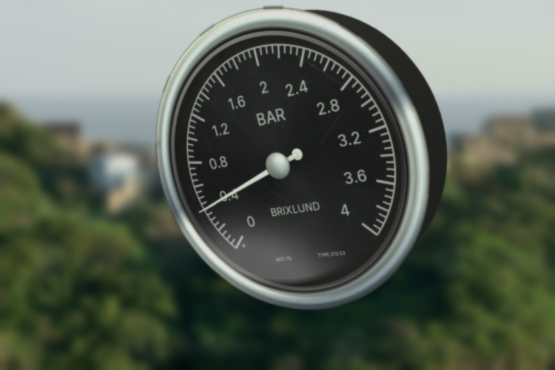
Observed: 0.4 bar
